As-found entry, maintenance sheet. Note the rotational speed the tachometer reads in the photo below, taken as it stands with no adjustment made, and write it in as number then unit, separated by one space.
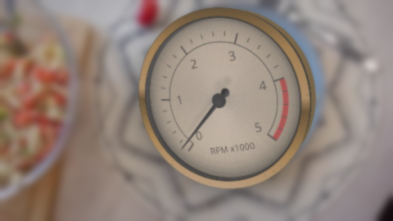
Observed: 100 rpm
